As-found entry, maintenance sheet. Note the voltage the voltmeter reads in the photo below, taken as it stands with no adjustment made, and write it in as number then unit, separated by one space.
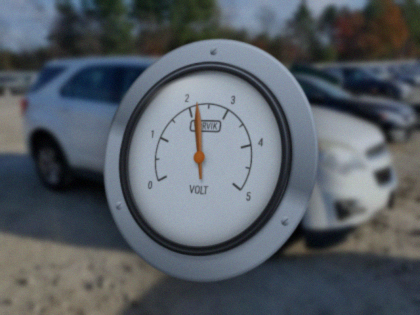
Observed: 2.25 V
